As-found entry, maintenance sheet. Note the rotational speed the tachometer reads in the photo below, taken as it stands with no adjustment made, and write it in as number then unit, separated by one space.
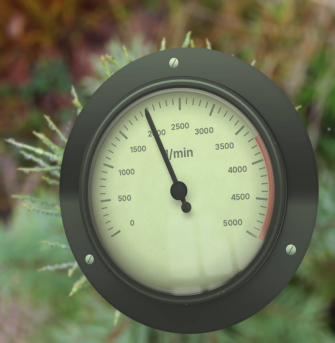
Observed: 2000 rpm
